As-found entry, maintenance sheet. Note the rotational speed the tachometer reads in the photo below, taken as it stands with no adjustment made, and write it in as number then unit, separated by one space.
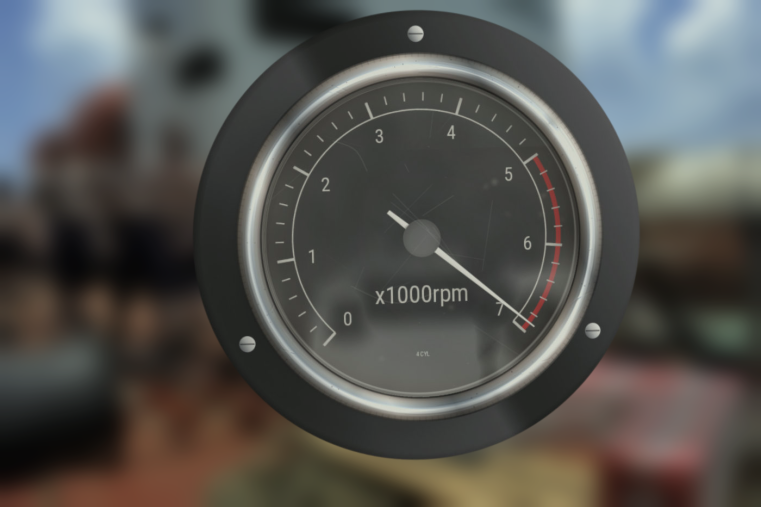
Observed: 6900 rpm
